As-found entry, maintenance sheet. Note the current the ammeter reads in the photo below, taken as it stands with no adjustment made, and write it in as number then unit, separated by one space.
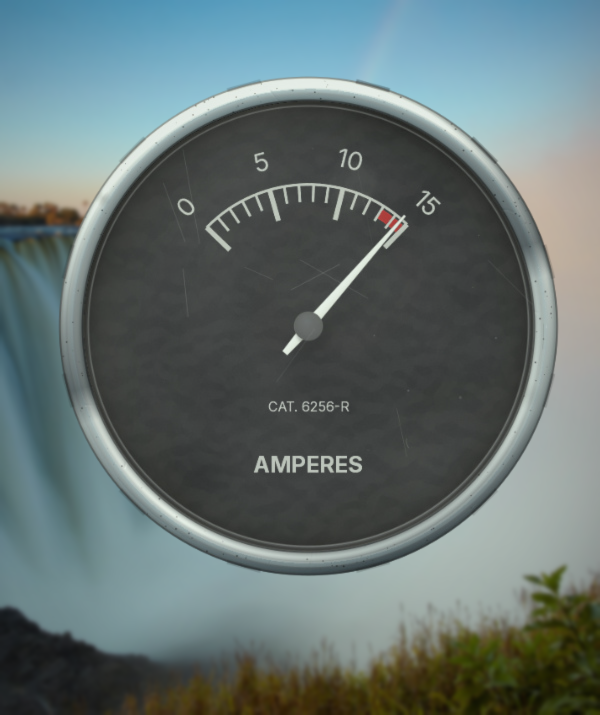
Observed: 14.5 A
